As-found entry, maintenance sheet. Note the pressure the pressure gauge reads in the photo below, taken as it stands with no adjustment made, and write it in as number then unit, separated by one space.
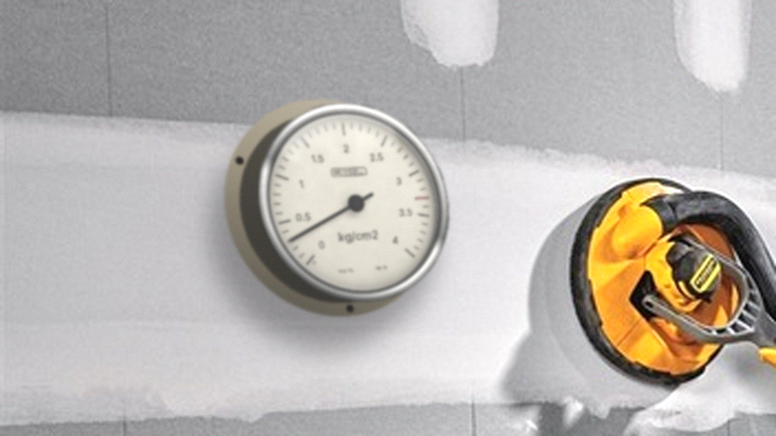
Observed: 0.3 kg/cm²
